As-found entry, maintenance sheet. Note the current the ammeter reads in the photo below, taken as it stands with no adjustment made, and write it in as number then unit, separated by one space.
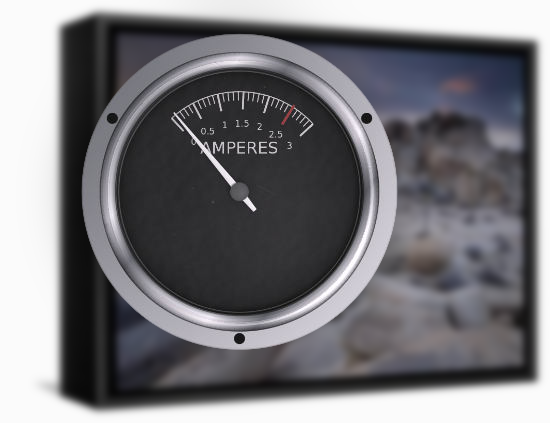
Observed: 0.1 A
